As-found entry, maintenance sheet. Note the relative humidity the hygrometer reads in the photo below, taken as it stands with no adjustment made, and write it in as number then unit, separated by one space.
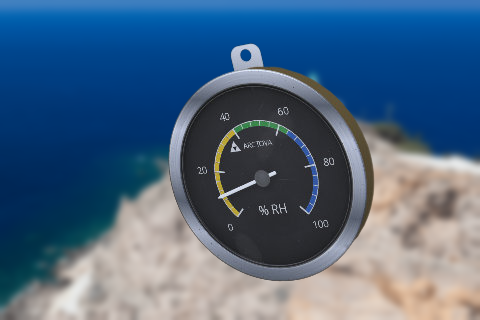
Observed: 10 %
